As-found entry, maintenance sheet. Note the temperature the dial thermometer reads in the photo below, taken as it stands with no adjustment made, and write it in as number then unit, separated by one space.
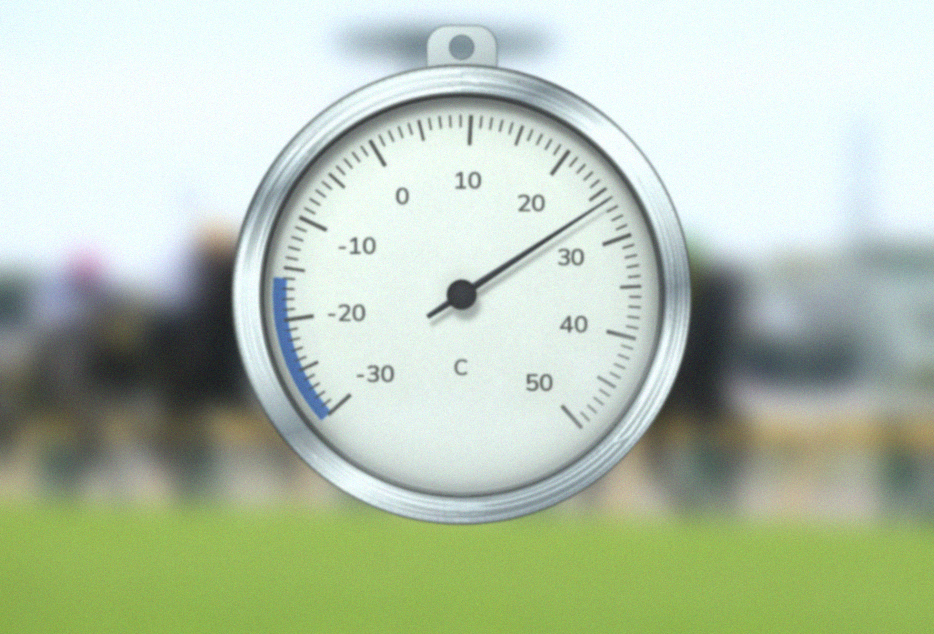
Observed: 26 °C
